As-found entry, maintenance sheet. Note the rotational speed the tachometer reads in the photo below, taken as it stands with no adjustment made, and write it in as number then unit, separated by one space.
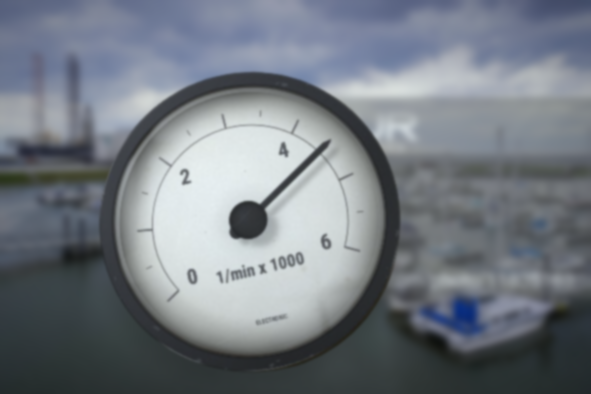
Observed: 4500 rpm
